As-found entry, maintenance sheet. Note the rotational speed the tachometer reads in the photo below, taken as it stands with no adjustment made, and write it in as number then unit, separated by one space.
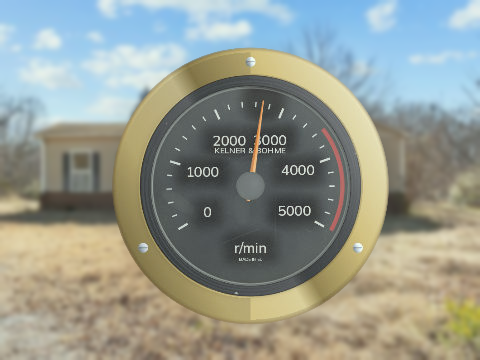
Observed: 2700 rpm
